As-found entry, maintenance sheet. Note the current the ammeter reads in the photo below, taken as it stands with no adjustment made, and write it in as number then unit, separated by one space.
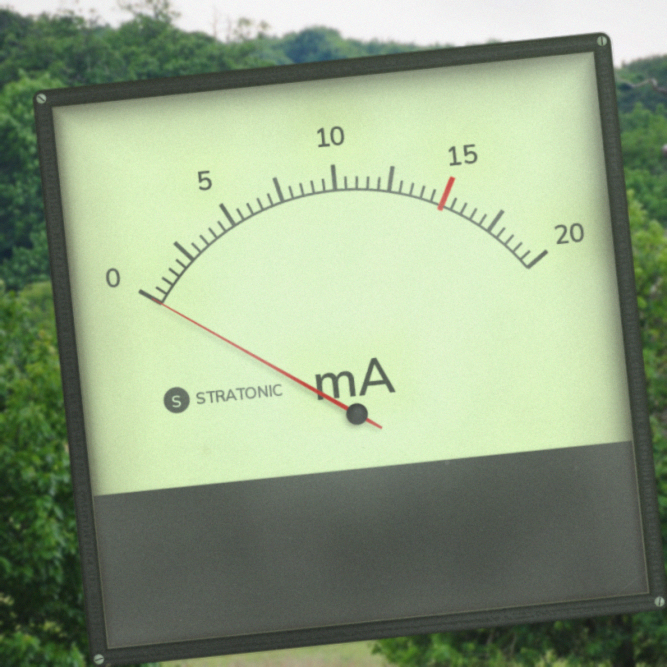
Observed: 0 mA
